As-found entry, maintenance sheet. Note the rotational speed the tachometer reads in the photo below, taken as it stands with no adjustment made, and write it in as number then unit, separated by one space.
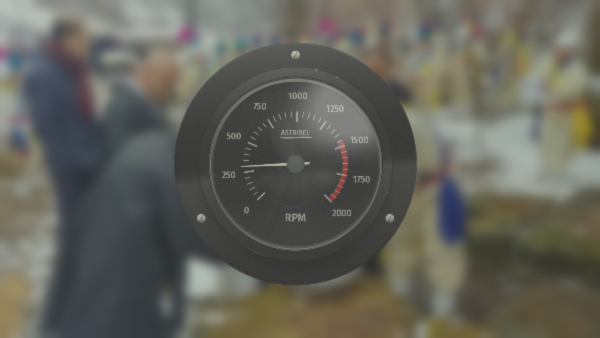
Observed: 300 rpm
